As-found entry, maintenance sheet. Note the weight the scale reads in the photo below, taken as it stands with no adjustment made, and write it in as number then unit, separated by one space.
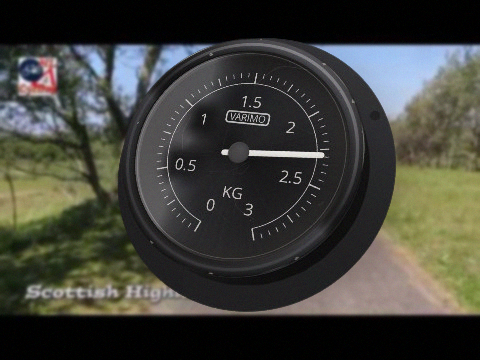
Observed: 2.3 kg
